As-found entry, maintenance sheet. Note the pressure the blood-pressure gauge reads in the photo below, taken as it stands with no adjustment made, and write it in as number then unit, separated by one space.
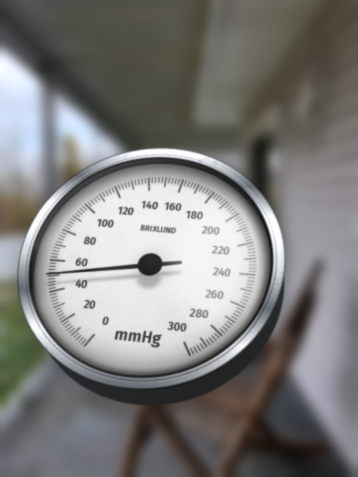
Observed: 50 mmHg
